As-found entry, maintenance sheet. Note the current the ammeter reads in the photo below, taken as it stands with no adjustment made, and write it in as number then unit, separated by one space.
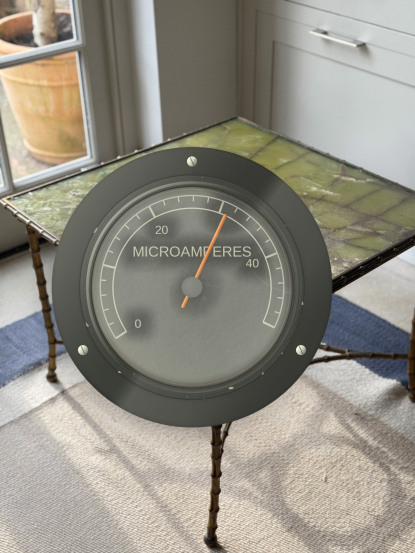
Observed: 31 µA
